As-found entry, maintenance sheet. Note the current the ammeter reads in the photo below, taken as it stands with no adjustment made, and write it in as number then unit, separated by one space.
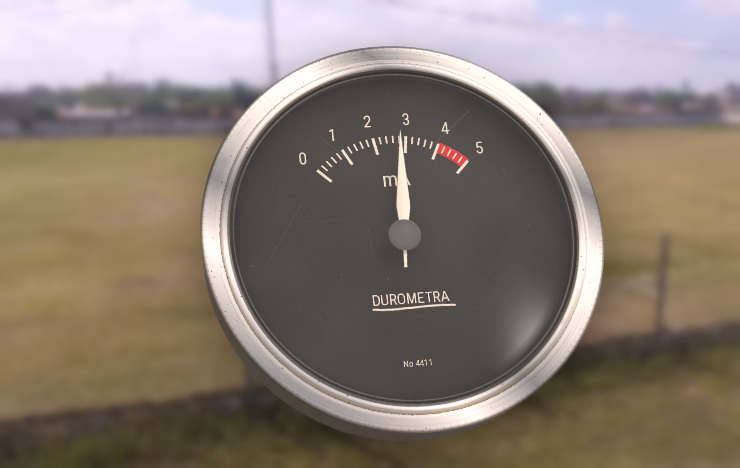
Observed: 2.8 mA
